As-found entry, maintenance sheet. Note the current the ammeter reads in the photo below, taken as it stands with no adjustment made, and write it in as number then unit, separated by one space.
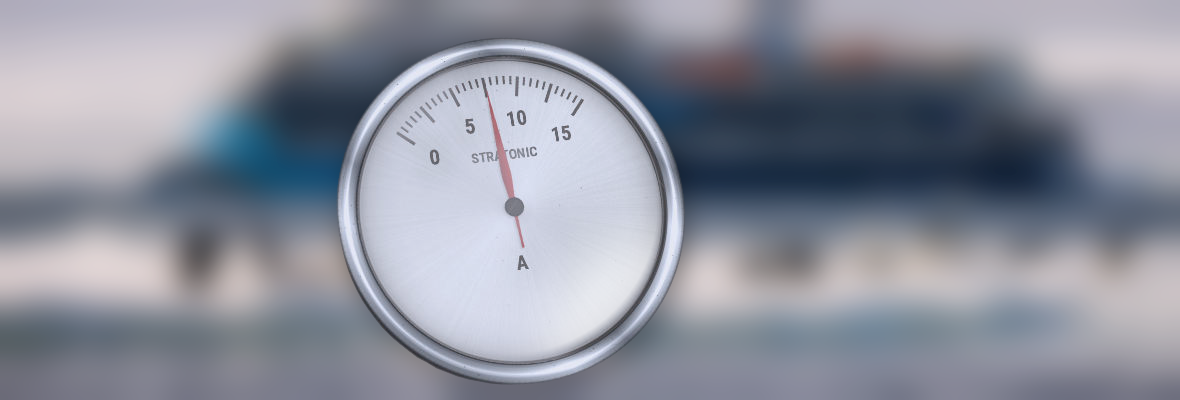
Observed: 7.5 A
